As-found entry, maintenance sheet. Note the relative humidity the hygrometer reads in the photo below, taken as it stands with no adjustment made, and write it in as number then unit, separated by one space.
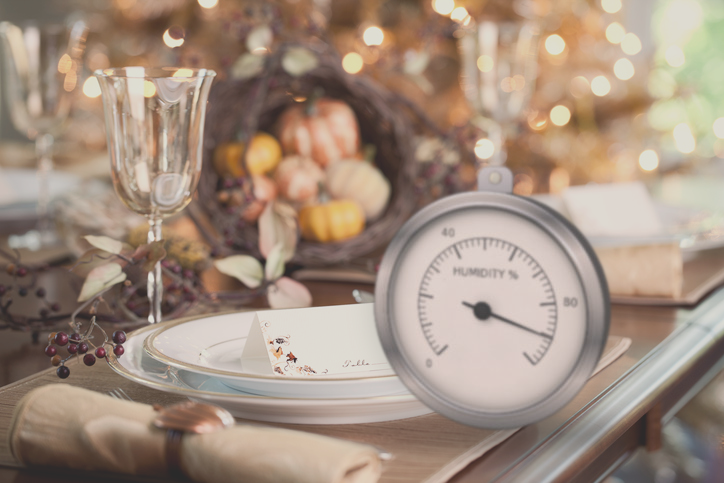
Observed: 90 %
